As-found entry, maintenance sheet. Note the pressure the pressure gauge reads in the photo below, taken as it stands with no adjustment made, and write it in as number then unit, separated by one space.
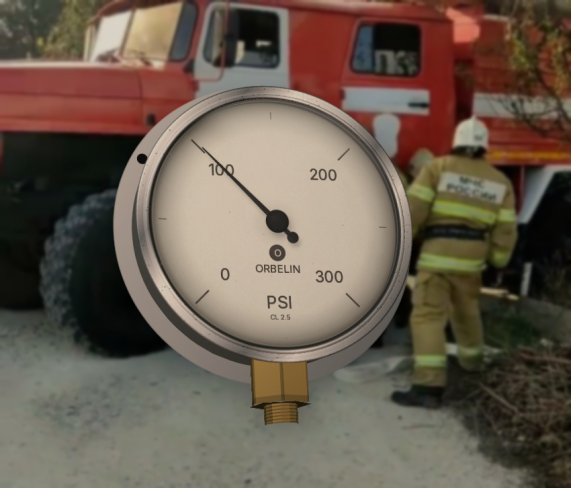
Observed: 100 psi
